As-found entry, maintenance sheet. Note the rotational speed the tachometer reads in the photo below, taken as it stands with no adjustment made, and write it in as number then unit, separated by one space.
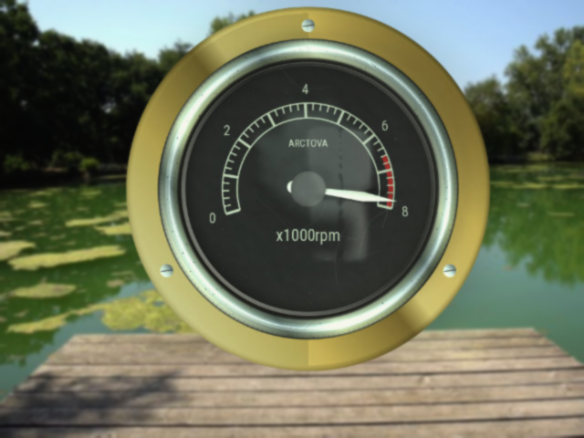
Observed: 7800 rpm
